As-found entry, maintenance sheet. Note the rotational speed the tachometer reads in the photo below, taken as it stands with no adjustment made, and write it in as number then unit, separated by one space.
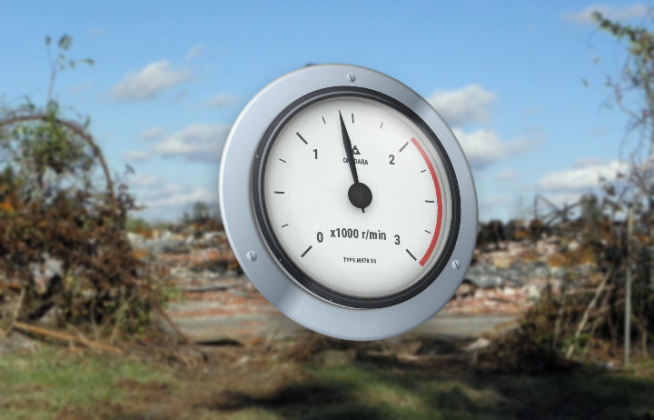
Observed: 1375 rpm
